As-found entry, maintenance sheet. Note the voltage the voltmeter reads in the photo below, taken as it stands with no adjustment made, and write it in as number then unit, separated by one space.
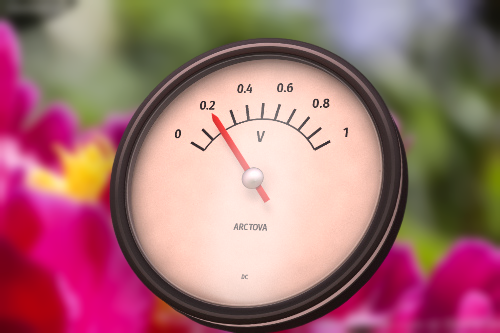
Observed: 0.2 V
